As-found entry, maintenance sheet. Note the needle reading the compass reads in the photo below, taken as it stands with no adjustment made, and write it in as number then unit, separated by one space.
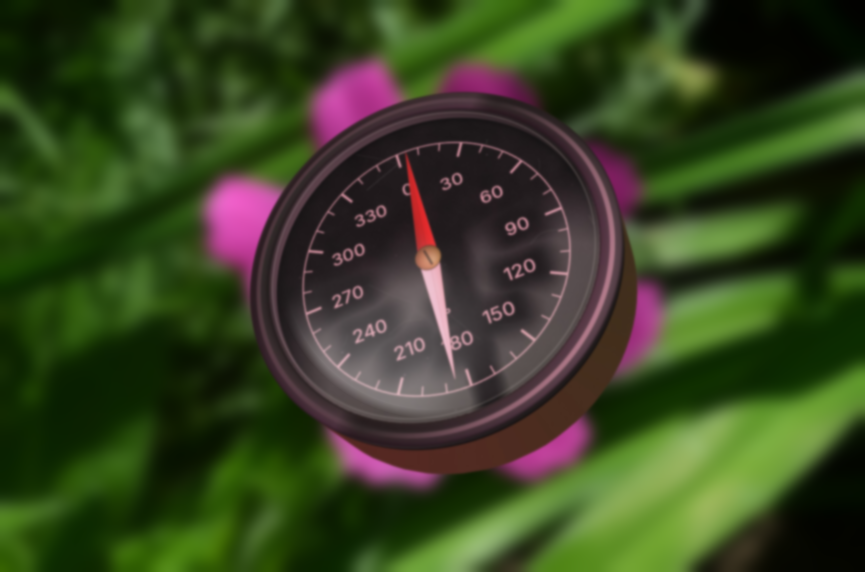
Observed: 5 °
